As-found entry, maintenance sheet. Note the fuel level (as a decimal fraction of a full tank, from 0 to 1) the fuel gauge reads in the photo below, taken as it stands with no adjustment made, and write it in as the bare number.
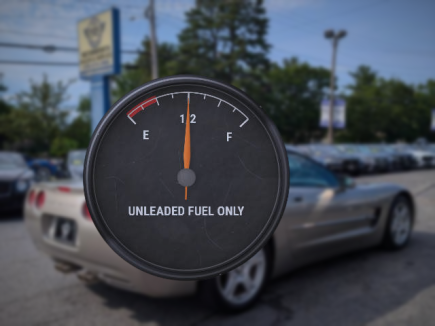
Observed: 0.5
